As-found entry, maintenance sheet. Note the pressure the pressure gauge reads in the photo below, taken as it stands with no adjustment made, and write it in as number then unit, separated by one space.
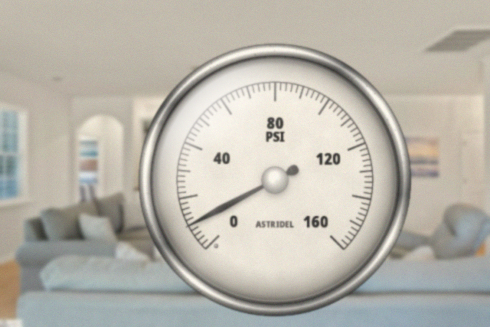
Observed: 10 psi
